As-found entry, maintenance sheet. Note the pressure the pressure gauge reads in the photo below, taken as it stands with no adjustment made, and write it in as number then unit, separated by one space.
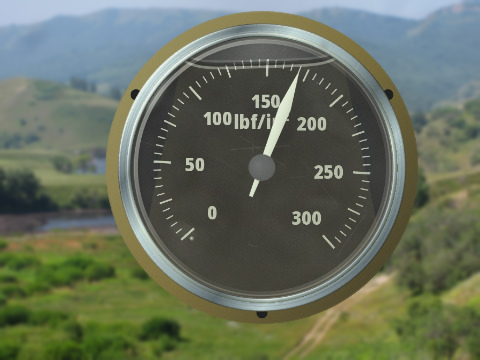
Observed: 170 psi
